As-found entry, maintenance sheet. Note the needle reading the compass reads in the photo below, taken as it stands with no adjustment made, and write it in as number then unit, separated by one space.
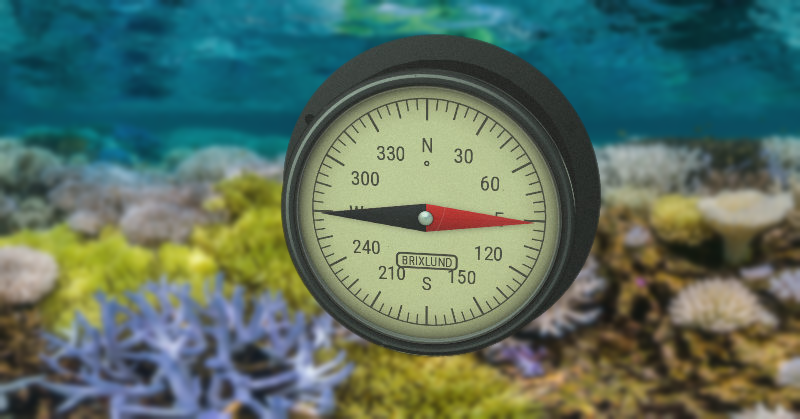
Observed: 90 °
